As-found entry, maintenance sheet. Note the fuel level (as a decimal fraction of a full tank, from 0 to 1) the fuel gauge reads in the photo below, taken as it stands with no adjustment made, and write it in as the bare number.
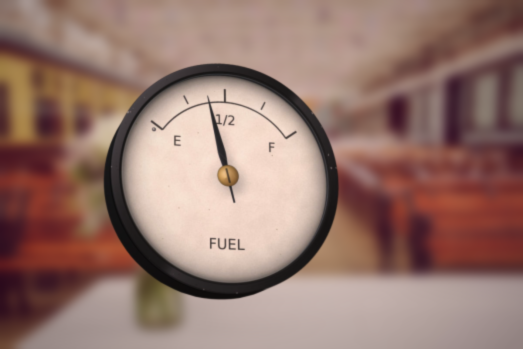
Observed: 0.375
